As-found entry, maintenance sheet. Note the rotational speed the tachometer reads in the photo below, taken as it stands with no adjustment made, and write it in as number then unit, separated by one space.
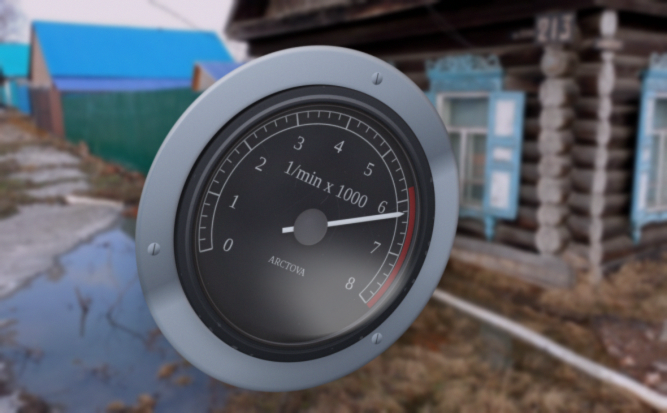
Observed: 6200 rpm
